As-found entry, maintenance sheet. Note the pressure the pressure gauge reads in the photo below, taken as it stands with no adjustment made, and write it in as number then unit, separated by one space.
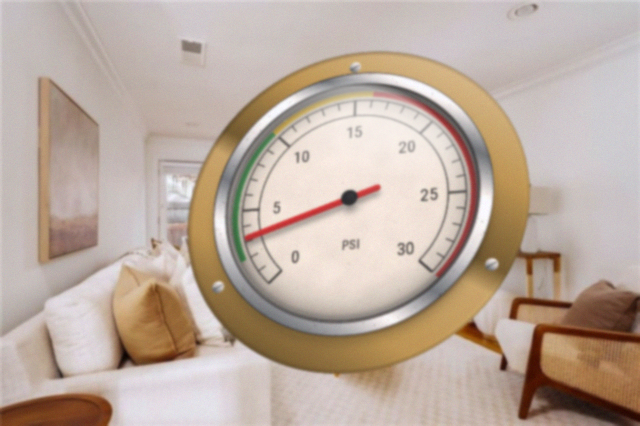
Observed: 3 psi
